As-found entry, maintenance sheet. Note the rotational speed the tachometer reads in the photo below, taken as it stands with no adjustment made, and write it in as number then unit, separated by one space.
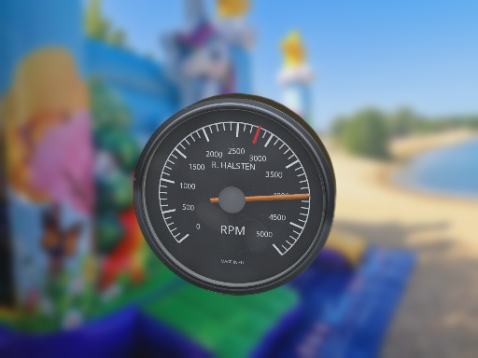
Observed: 4000 rpm
